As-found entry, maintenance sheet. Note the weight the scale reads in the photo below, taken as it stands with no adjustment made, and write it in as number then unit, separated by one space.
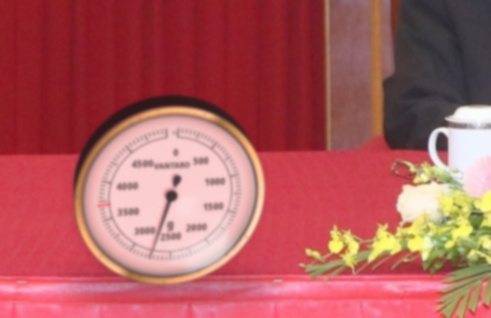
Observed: 2750 g
